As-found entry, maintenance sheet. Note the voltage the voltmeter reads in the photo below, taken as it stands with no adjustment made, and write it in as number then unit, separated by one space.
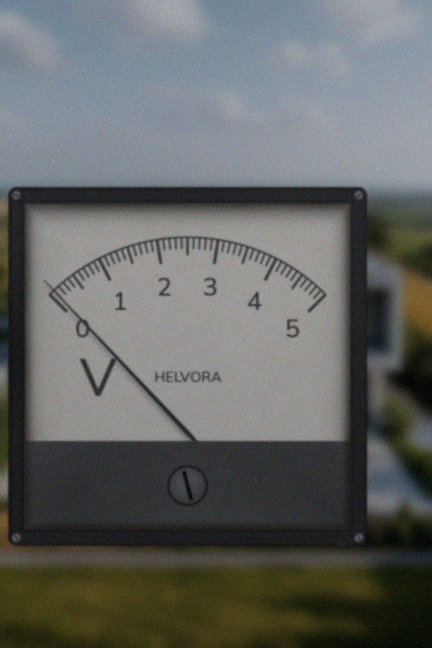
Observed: 0.1 V
